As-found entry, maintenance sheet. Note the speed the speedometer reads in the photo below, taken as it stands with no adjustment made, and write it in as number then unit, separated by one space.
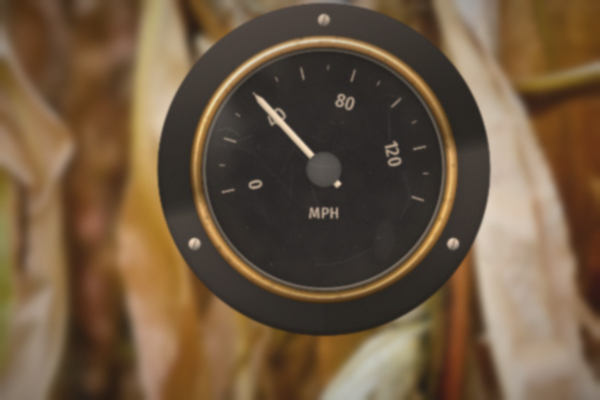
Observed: 40 mph
